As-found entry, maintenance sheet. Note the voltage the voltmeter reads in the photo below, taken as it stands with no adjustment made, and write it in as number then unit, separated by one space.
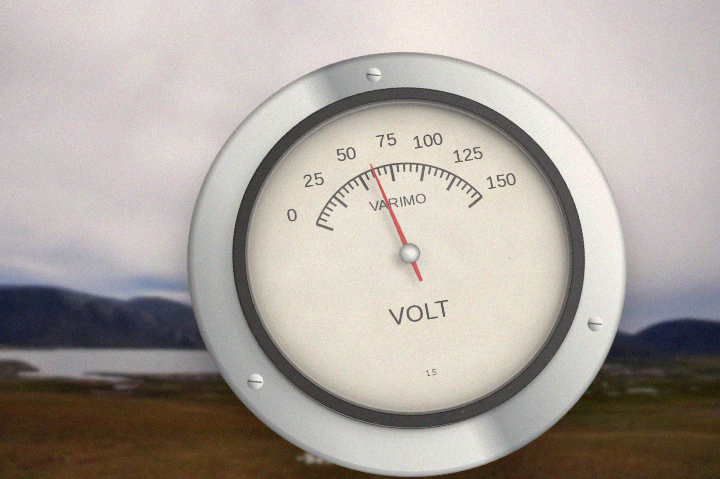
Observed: 60 V
